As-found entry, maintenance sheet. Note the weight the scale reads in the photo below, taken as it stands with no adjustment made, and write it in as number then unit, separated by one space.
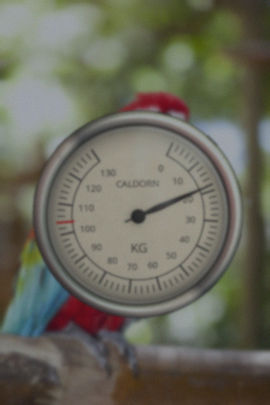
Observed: 18 kg
